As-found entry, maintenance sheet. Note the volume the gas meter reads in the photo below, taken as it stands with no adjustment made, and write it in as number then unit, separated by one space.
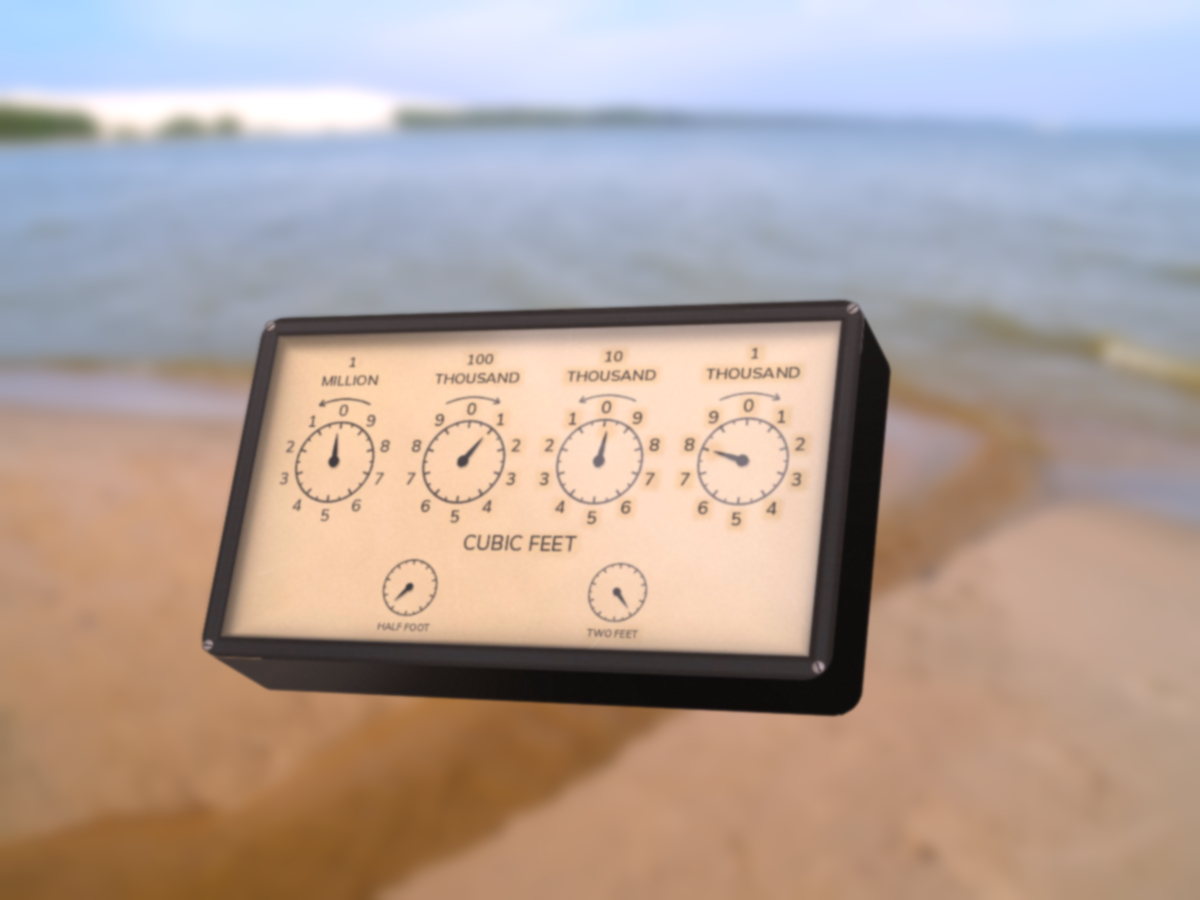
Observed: 9800 ft³
